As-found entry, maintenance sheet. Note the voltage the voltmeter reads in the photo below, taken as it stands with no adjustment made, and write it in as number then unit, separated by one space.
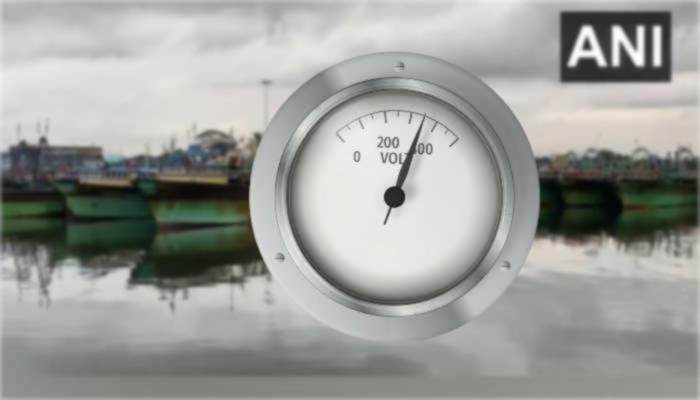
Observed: 350 V
